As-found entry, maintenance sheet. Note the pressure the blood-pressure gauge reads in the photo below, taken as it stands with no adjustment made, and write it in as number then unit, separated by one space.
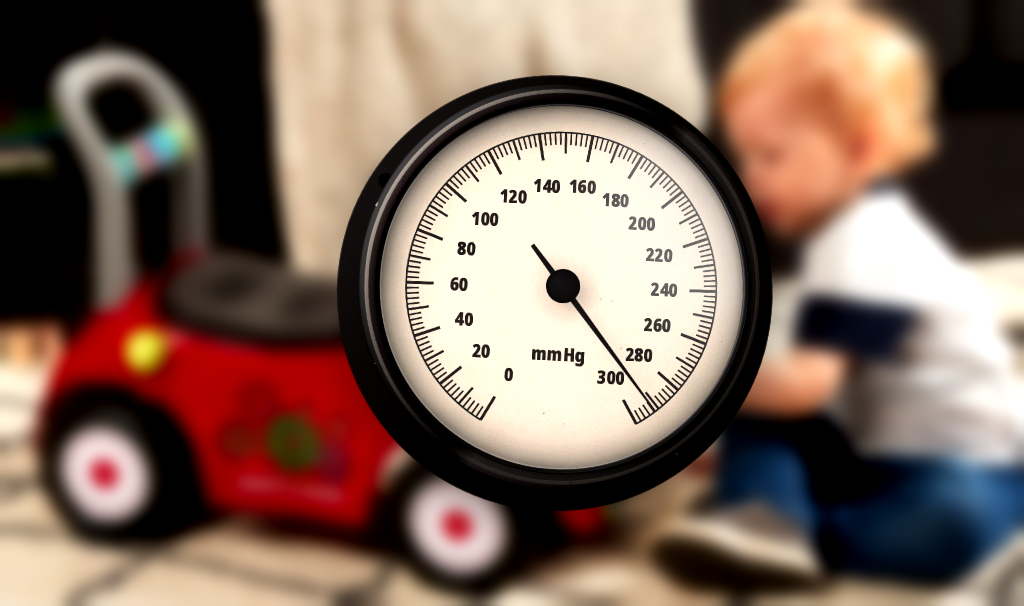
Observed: 292 mmHg
